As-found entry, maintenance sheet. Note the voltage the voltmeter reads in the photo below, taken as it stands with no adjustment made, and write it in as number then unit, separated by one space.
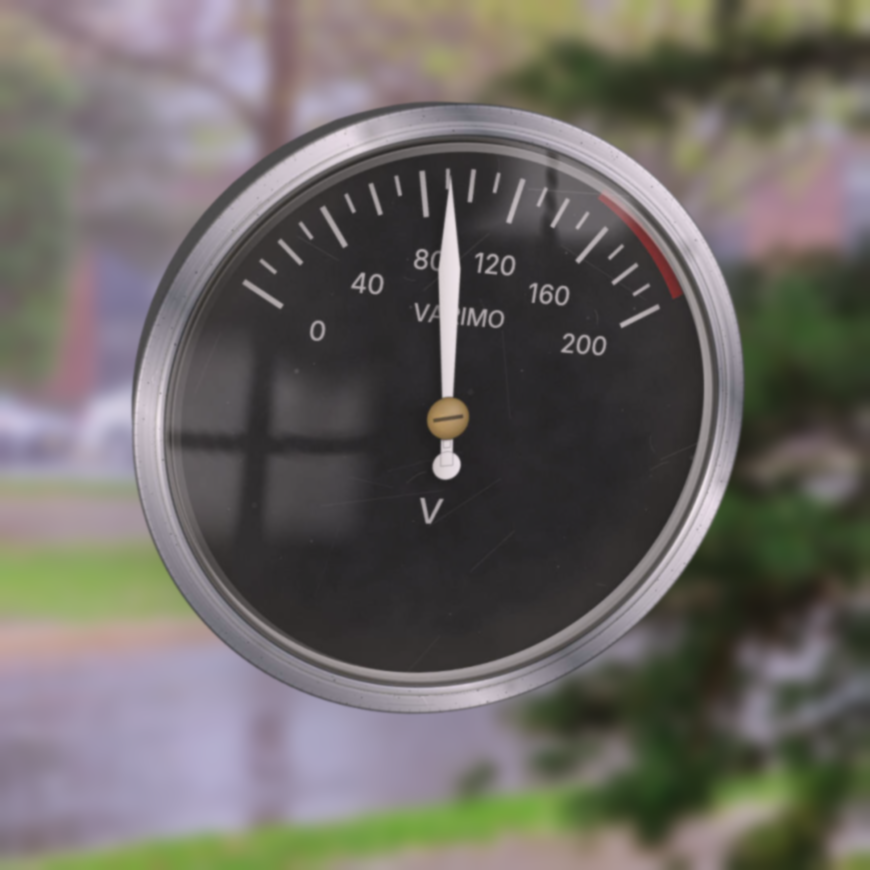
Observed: 90 V
